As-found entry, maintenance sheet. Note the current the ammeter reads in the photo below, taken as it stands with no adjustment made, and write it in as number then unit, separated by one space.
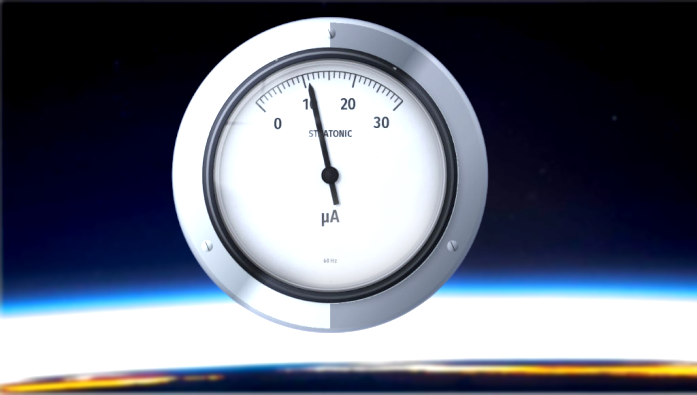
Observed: 11 µA
